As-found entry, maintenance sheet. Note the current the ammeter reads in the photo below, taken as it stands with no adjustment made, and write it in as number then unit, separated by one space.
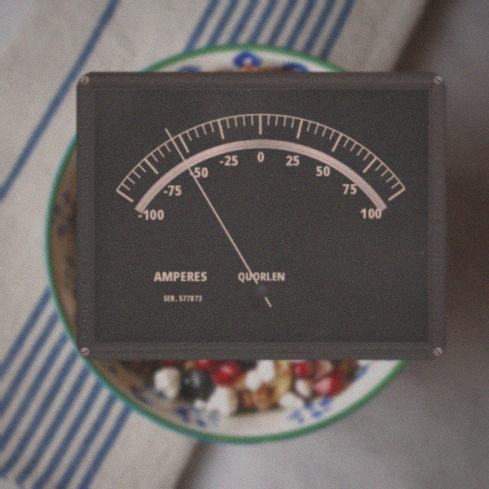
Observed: -55 A
